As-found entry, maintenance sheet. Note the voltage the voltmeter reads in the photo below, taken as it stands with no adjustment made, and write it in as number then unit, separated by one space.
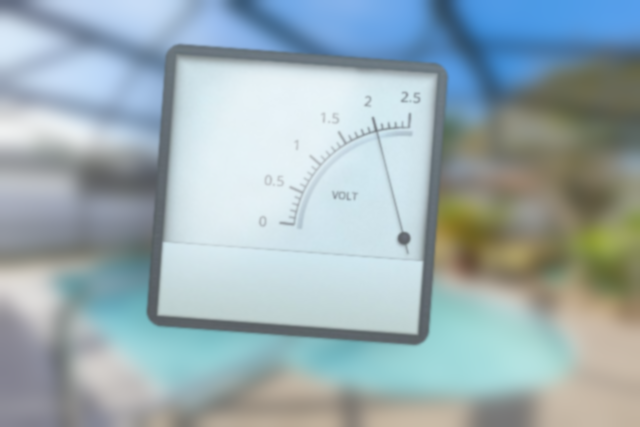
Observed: 2 V
